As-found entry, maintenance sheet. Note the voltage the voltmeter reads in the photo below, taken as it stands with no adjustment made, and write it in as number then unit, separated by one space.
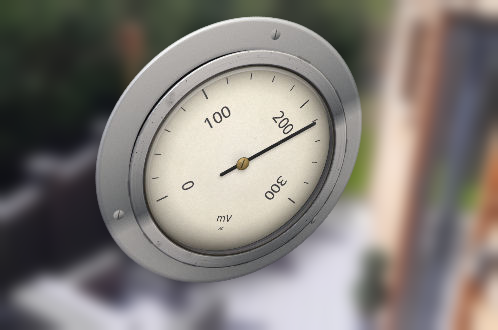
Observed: 220 mV
